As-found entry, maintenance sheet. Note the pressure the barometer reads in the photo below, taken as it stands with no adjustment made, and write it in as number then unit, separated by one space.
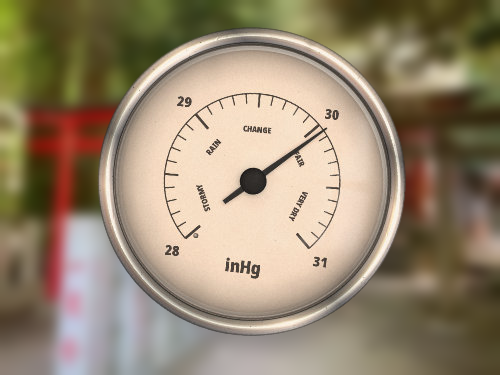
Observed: 30.05 inHg
